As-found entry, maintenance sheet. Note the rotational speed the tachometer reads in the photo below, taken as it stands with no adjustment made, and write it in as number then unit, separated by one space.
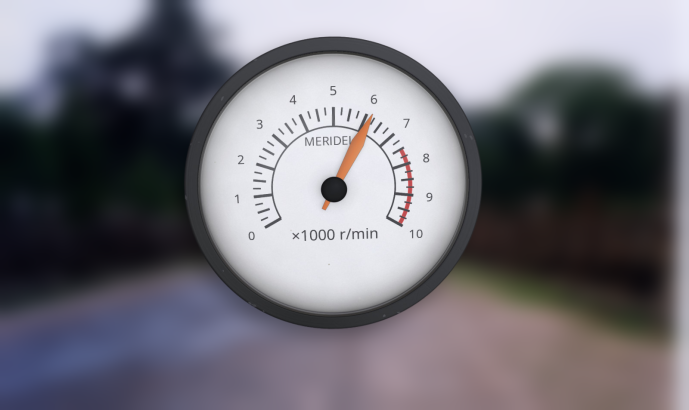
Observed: 6125 rpm
